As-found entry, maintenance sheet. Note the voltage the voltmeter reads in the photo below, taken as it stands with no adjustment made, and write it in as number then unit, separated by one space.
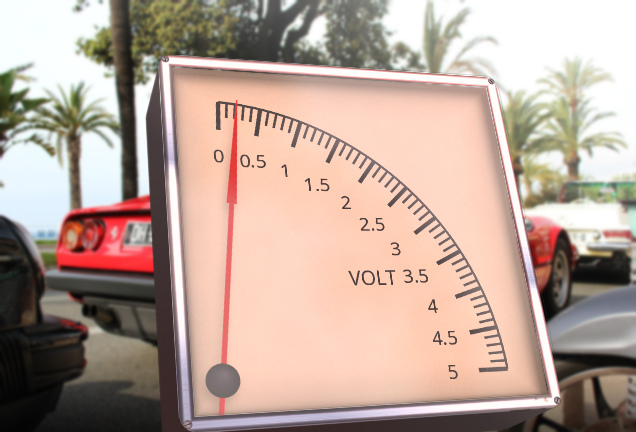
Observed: 0.2 V
